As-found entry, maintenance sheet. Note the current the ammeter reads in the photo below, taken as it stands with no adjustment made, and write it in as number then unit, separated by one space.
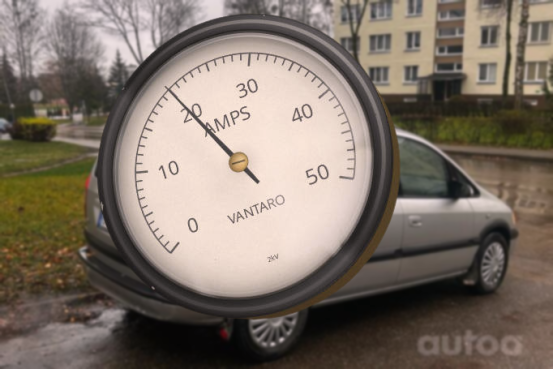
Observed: 20 A
